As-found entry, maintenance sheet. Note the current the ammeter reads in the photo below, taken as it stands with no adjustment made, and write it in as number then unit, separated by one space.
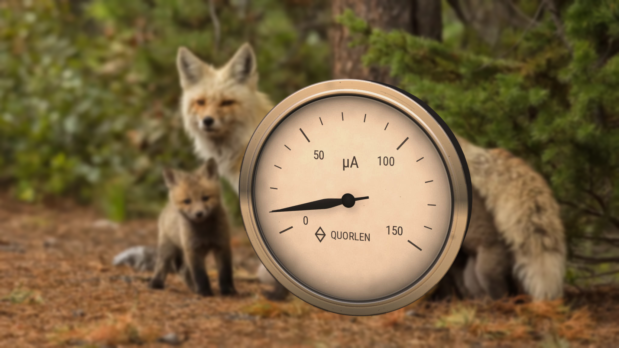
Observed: 10 µA
